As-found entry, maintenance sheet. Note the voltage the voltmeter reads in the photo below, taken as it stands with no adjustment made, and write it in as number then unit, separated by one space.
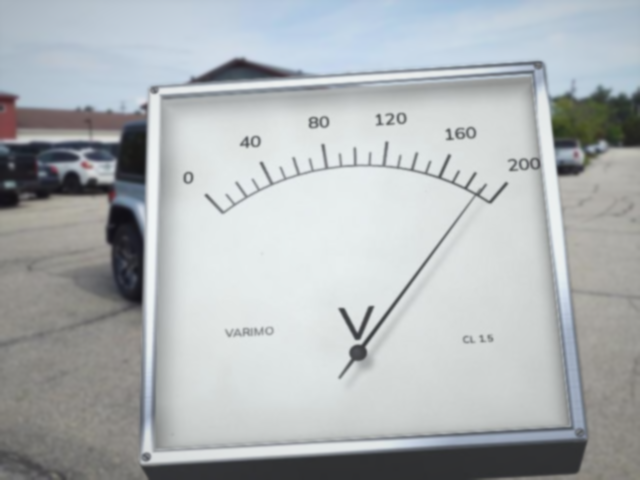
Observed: 190 V
